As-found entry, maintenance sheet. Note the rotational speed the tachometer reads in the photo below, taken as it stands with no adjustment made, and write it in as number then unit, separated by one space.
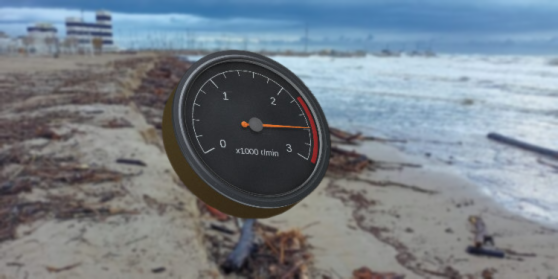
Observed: 2600 rpm
